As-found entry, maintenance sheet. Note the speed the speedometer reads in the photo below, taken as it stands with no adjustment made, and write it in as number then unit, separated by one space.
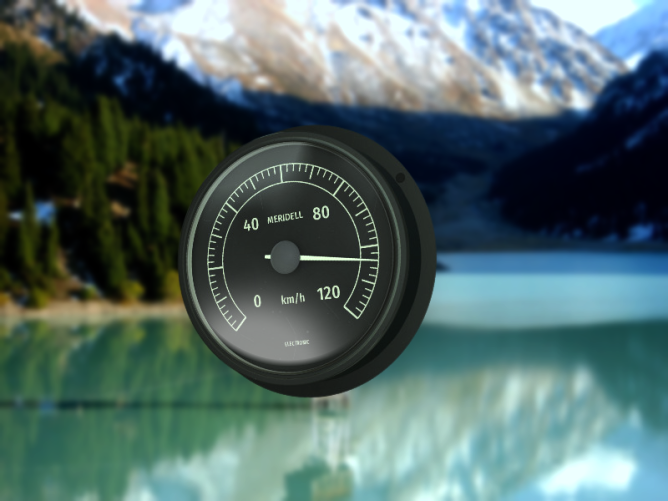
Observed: 104 km/h
